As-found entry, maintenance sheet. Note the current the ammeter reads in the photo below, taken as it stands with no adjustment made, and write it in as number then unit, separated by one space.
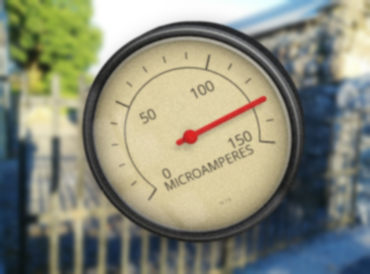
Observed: 130 µA
